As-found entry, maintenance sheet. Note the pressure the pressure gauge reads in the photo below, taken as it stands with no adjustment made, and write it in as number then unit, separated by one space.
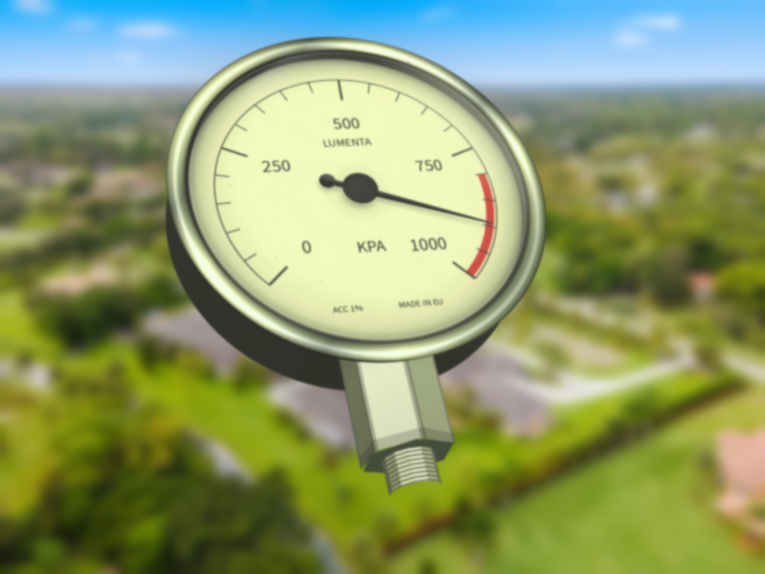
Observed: 900 kPa
